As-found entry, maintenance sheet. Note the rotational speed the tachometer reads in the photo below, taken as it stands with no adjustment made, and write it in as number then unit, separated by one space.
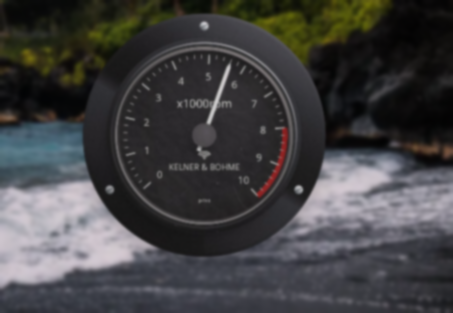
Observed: 5600 rpm
